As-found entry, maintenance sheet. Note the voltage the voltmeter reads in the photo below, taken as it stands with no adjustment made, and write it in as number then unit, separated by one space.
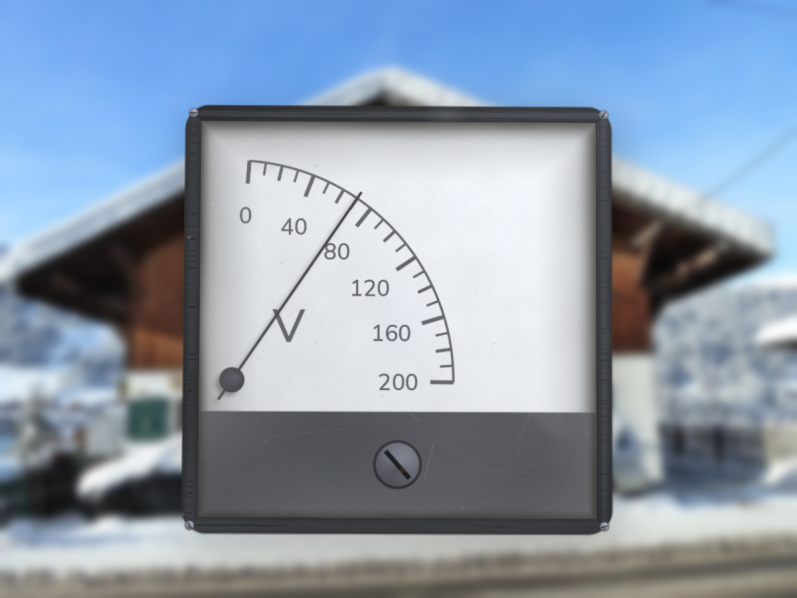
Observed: 70 V
